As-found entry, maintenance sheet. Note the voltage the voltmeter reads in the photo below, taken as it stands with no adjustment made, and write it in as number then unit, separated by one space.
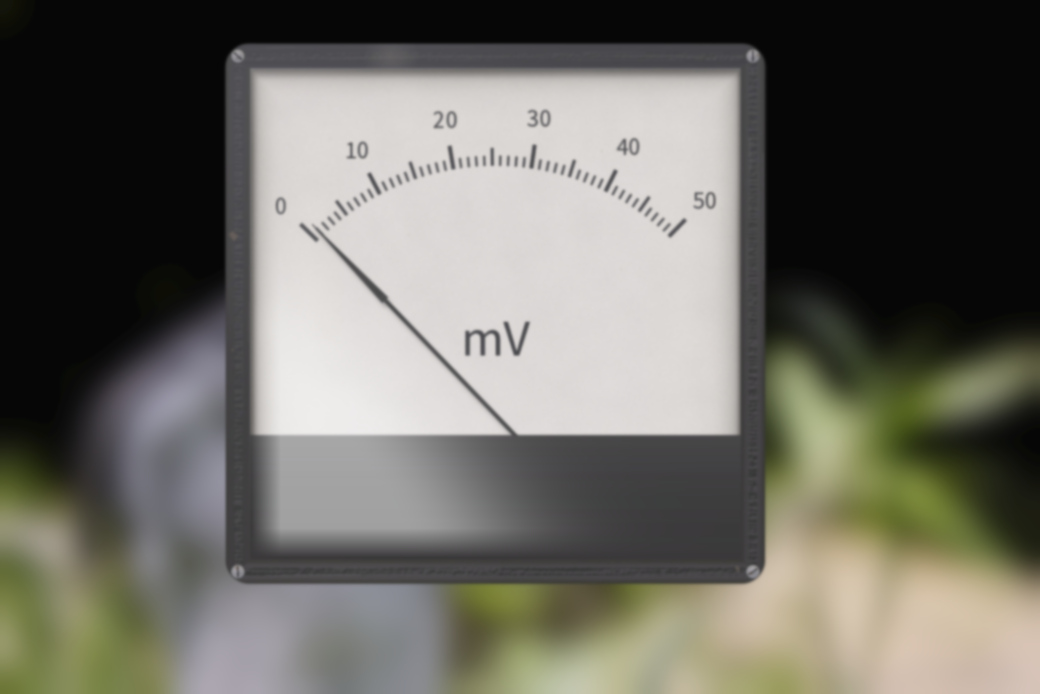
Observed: 1 mV
